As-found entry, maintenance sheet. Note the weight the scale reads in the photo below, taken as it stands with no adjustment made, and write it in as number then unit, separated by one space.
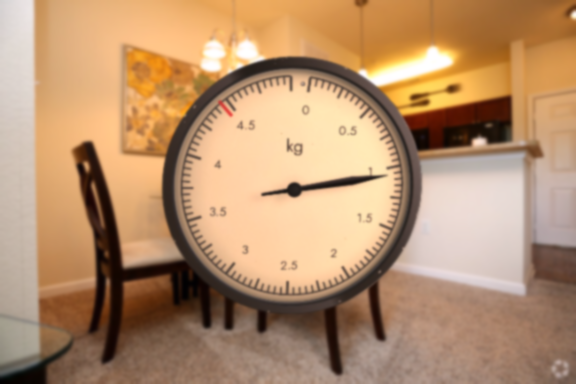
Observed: 1.05 kg
